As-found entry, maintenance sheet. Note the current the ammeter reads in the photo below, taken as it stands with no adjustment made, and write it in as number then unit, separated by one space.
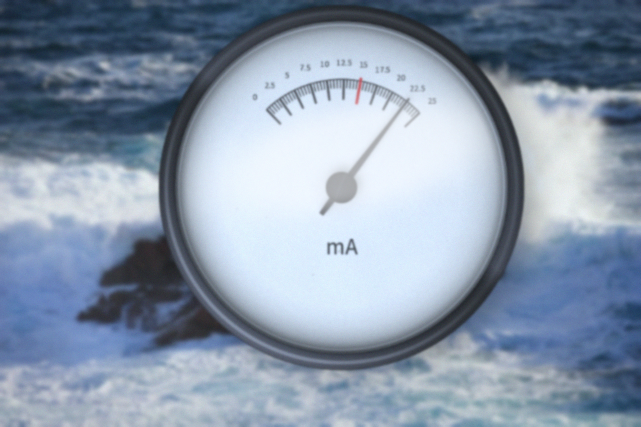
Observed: 22.5 mA
